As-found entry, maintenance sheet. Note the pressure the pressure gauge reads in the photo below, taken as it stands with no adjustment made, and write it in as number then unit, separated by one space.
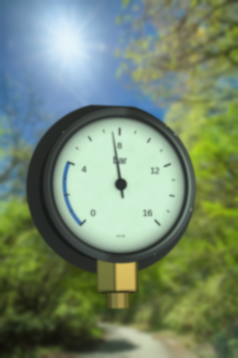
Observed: 7.5 bar
